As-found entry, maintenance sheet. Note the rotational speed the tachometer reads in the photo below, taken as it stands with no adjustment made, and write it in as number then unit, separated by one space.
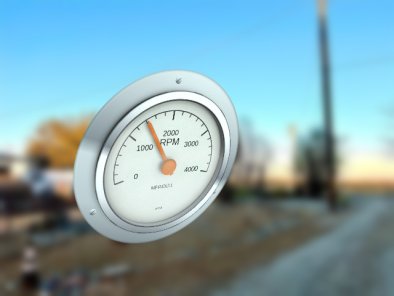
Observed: 1400 rpm
